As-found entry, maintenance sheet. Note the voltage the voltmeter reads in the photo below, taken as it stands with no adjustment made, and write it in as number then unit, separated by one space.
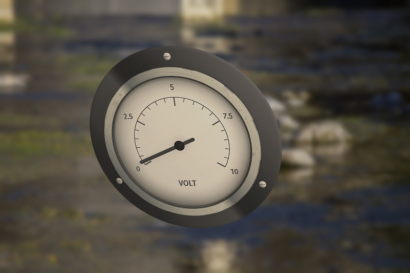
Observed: 0.25 V
